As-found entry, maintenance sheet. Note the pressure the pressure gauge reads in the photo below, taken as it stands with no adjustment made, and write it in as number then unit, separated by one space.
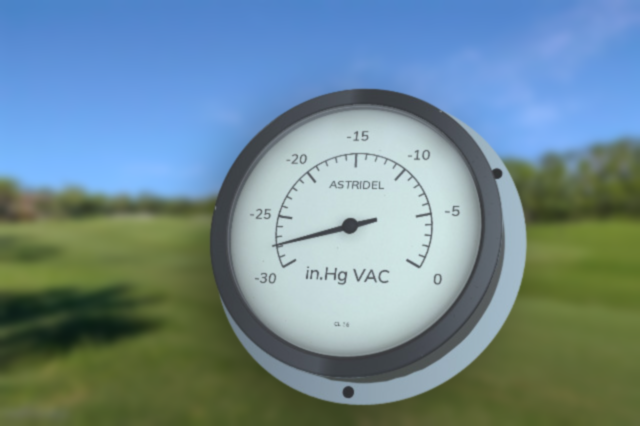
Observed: -28 inHg
